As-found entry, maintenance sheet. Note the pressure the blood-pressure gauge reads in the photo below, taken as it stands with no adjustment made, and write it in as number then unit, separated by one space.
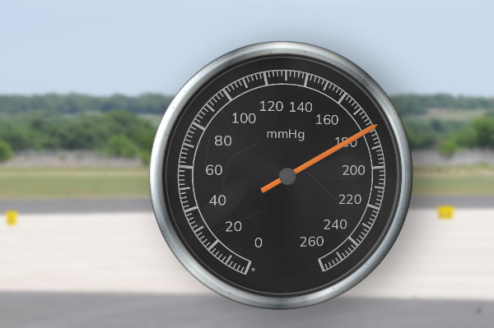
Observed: 180 mmHg
